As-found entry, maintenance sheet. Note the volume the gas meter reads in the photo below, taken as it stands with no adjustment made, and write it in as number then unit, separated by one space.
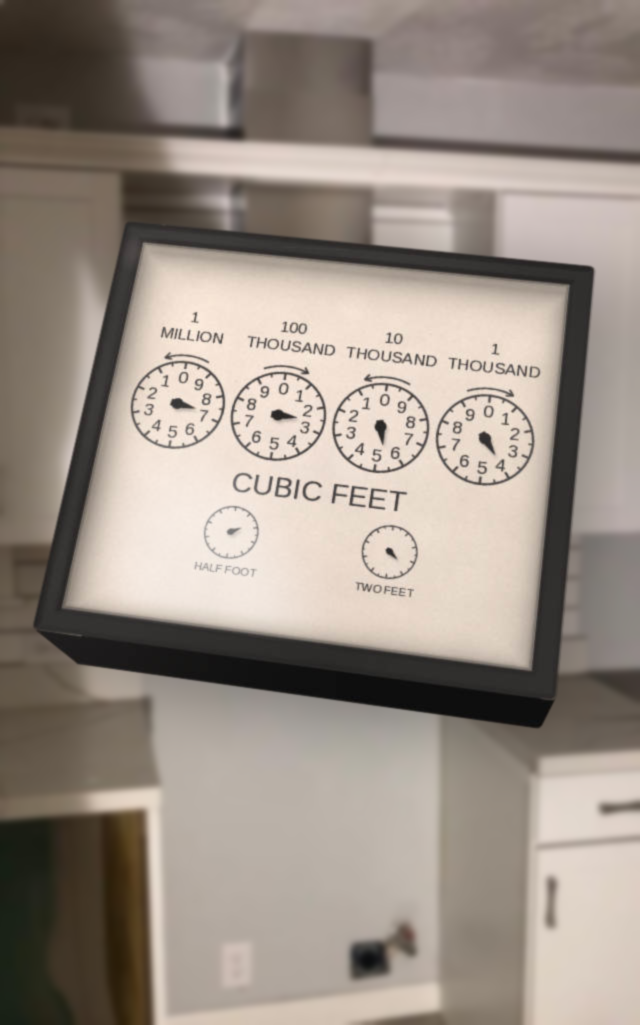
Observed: 725400 ft³
